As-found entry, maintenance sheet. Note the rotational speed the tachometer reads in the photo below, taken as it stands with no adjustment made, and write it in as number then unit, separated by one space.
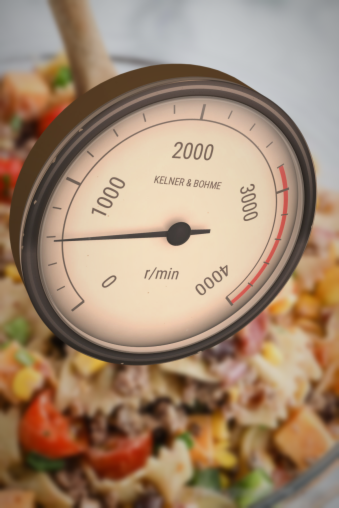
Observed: 600 rpm
